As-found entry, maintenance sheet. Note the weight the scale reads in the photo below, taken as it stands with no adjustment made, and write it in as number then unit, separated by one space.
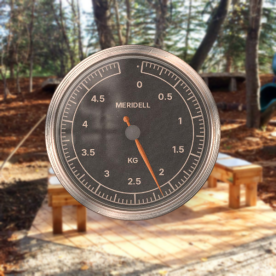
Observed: 2.15 kg
